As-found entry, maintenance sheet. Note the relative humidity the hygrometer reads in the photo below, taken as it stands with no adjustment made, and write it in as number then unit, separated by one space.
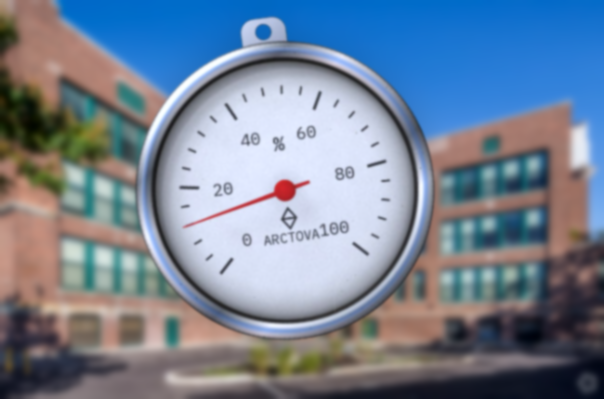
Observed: 12 %
